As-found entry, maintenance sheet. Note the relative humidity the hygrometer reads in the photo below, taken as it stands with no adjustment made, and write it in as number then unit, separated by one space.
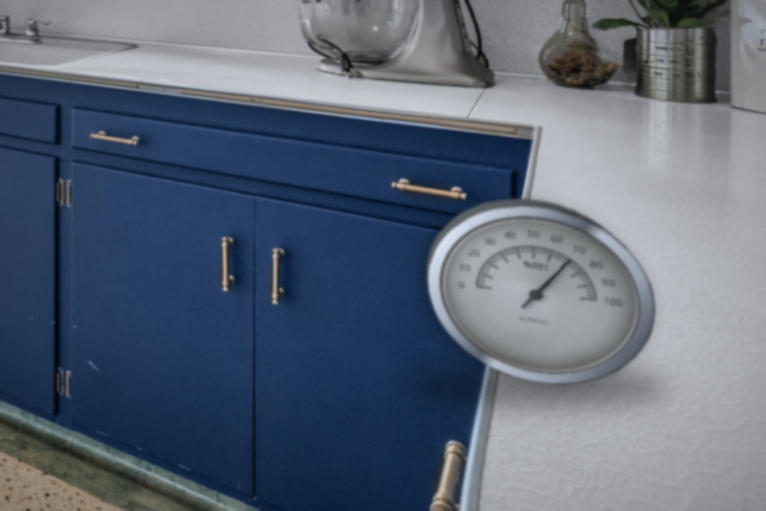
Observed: 70 %
